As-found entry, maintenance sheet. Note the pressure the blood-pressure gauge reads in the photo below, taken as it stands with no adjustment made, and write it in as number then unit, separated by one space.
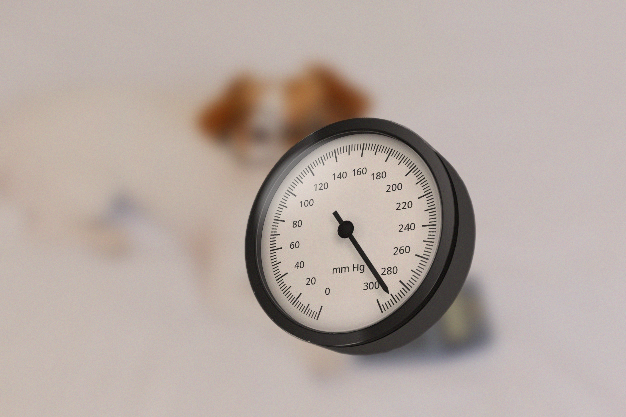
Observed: 290 mmHg
